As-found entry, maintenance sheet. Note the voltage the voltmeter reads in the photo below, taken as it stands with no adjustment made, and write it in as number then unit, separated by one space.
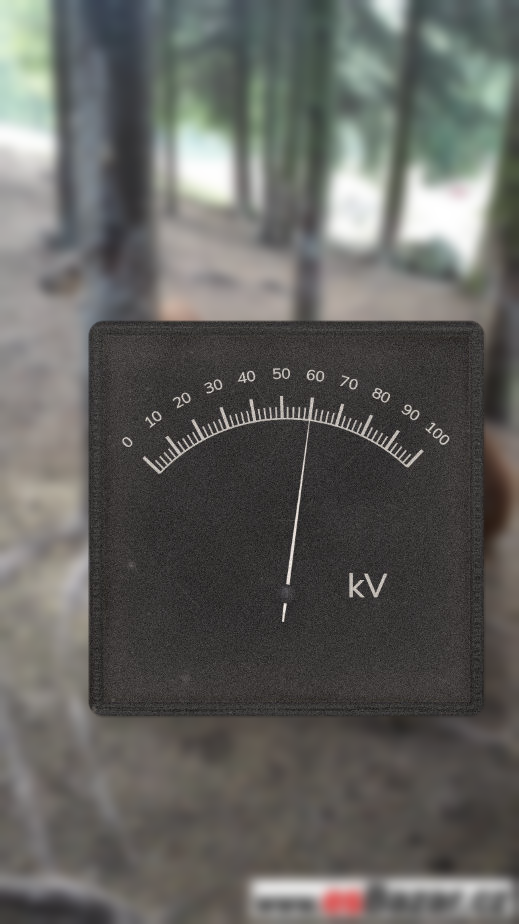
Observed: 60 kV
